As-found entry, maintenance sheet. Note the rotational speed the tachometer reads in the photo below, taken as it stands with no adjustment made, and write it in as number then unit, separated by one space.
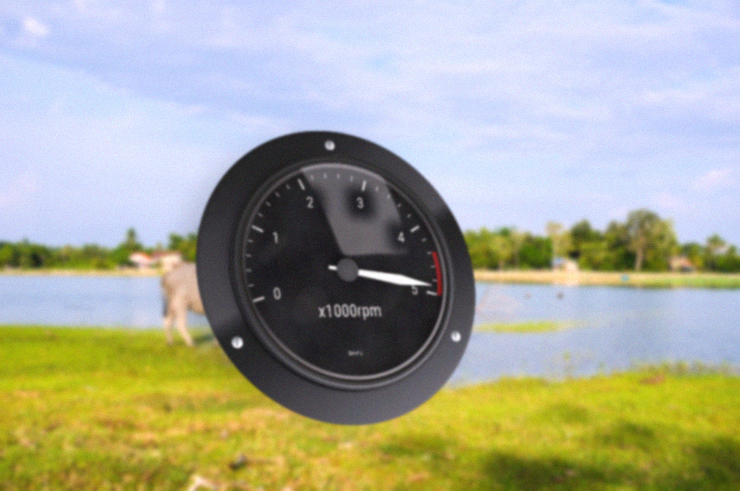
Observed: 4900 rpm
